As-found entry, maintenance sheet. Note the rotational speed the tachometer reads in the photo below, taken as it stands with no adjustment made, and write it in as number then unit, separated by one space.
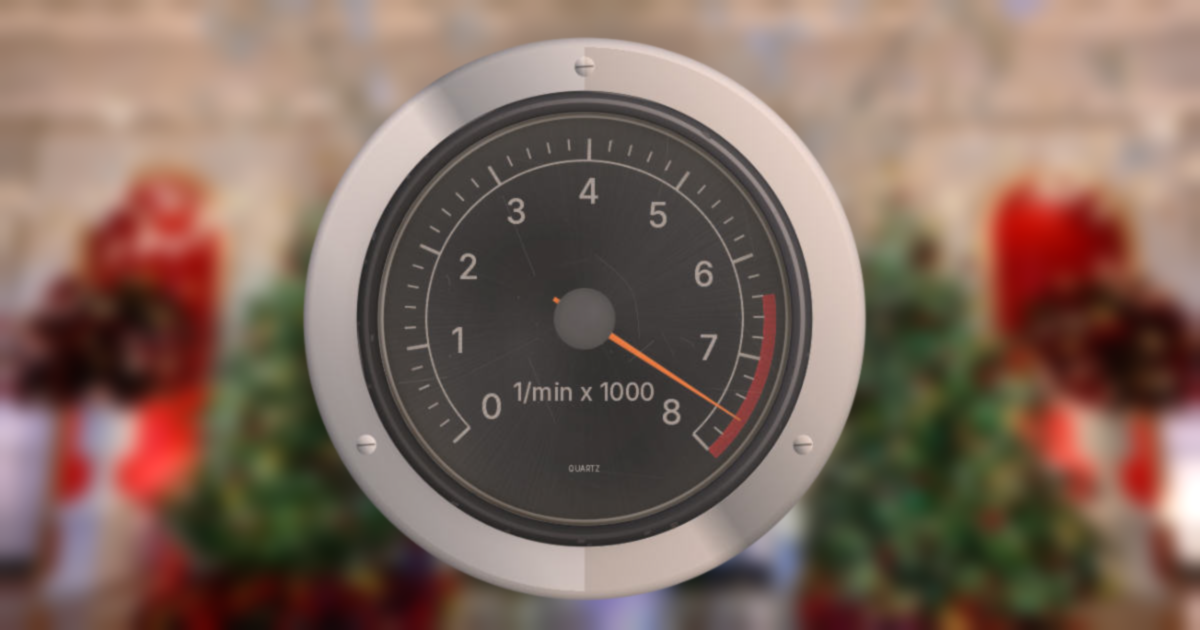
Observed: 7600 rpm
